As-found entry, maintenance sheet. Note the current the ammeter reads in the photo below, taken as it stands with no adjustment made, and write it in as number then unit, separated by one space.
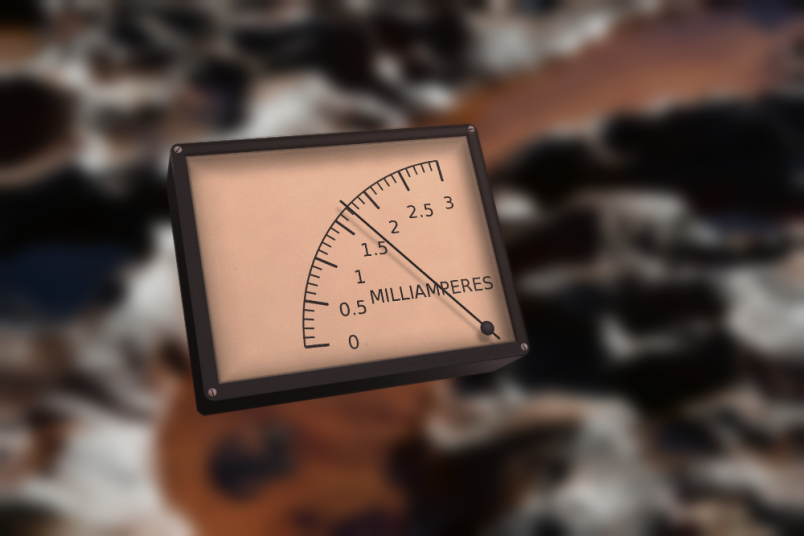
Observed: 1.7 mA
